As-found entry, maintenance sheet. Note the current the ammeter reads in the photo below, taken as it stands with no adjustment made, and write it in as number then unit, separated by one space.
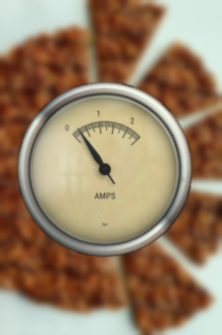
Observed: 0.25 A
